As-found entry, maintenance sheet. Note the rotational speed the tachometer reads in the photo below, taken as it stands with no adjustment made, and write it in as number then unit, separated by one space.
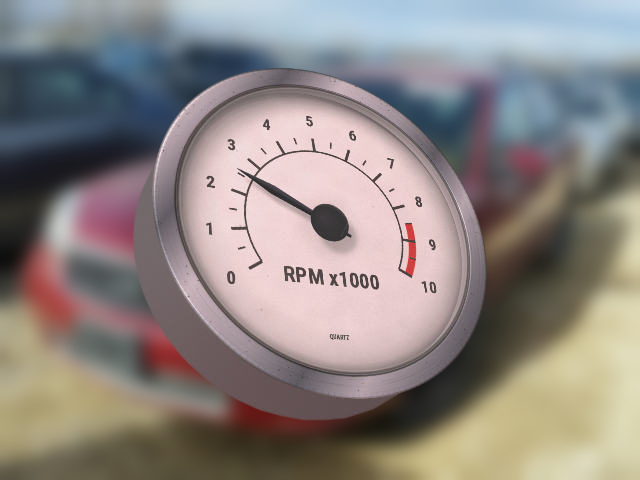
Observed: 2500 rpm
